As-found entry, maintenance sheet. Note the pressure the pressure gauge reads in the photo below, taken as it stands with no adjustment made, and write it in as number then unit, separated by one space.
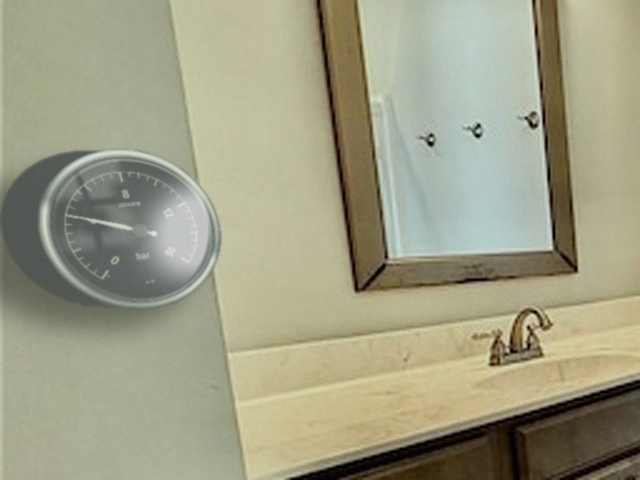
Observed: 4 bar
